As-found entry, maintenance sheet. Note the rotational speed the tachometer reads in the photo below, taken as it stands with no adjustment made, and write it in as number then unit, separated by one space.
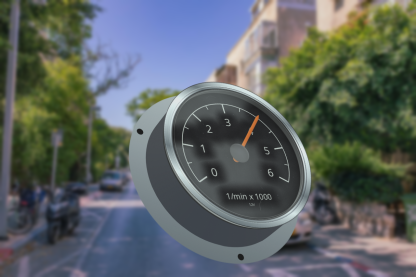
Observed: 4000 rpm
